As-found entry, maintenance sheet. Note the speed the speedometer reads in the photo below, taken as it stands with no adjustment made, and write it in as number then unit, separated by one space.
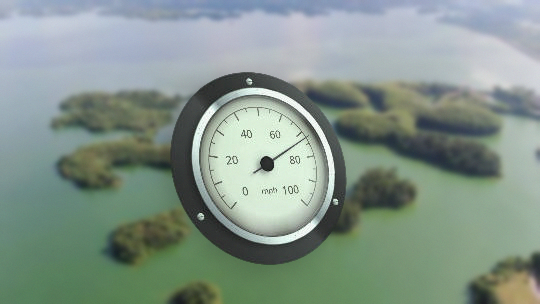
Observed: 72.5 mph
